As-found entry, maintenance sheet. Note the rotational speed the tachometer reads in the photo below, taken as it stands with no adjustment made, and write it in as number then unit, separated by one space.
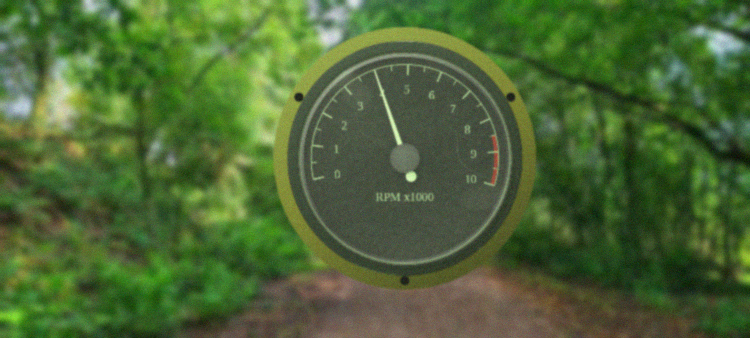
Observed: 4000 rpm
